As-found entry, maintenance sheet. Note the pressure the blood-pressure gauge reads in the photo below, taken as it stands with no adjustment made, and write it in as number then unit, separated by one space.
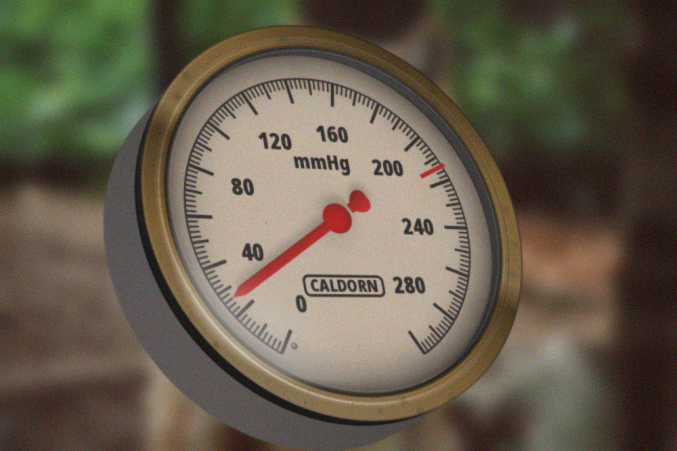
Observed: 26 mmHg
